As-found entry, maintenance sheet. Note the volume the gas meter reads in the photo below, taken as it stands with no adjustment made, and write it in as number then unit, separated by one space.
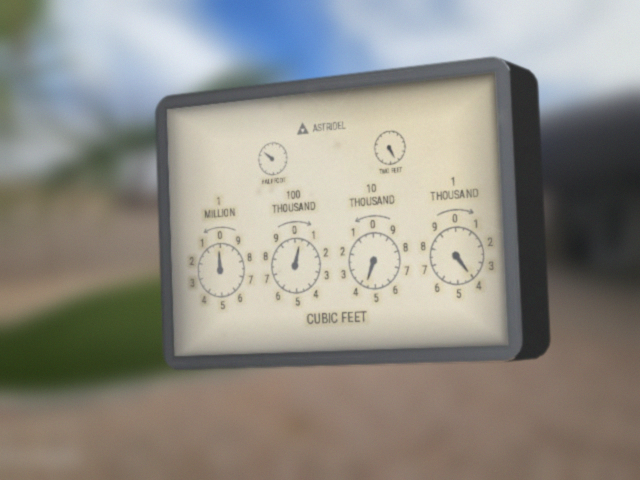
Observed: 4400 ft³
